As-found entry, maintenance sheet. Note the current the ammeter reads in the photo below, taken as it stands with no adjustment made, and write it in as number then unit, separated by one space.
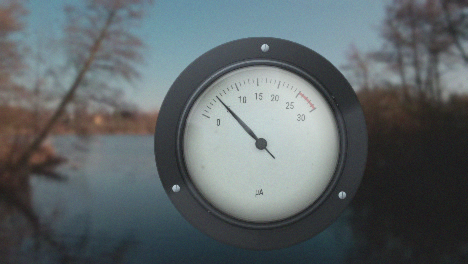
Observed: 5 µA
